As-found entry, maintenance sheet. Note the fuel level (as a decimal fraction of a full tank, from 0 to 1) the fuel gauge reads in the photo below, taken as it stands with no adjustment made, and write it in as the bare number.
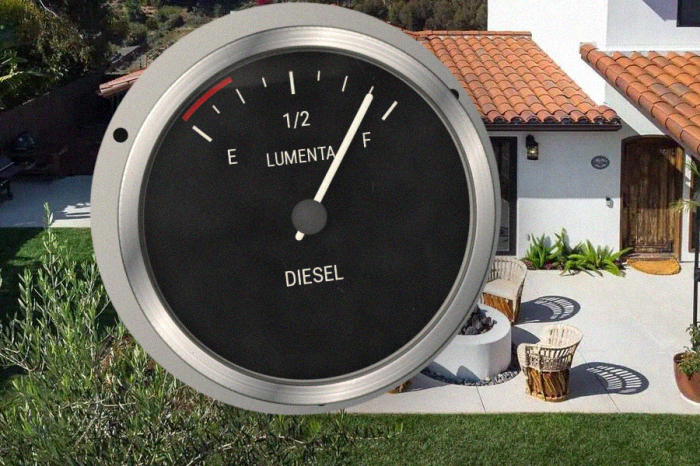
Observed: 0.875
